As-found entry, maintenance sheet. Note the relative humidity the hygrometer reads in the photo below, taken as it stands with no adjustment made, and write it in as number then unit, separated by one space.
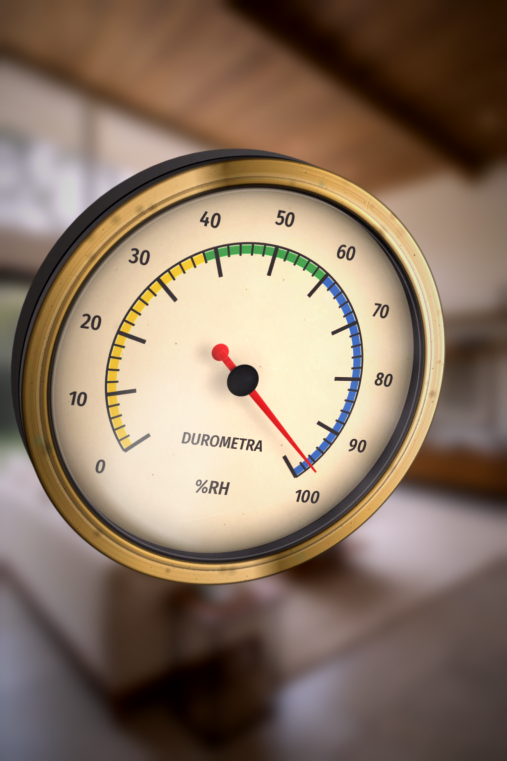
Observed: 97 %
